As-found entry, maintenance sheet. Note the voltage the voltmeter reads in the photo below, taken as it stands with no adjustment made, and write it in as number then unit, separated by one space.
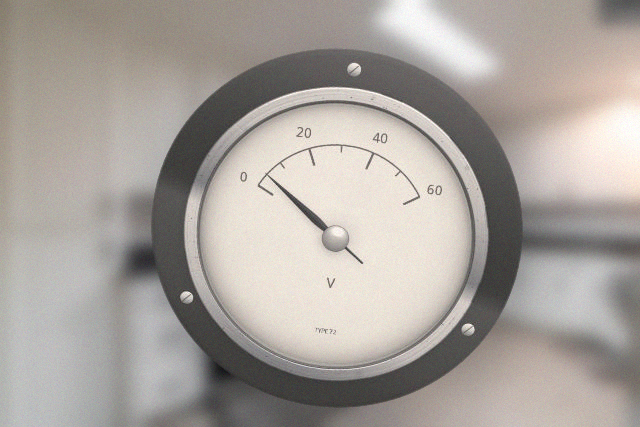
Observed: 5 V
